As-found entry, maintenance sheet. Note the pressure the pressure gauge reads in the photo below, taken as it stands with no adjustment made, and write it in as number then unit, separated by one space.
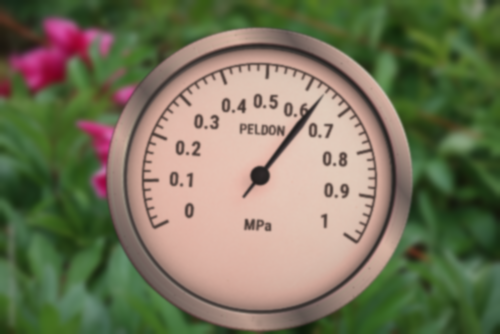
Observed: 0.64 MPa
